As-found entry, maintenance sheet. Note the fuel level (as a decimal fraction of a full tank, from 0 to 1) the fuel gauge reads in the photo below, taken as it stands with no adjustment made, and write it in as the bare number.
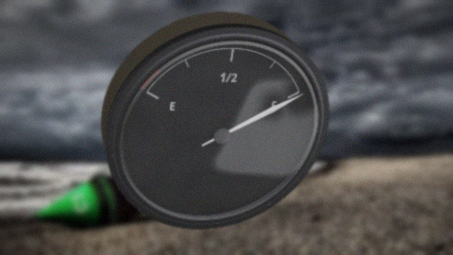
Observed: 1
